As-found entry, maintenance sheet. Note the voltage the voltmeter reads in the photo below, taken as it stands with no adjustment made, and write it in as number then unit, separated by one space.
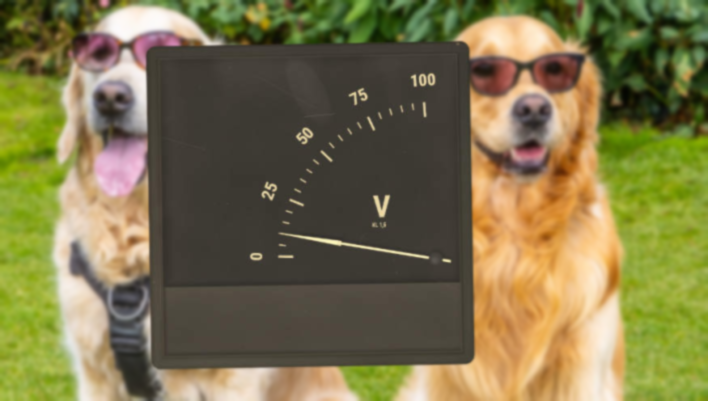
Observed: 10 V
